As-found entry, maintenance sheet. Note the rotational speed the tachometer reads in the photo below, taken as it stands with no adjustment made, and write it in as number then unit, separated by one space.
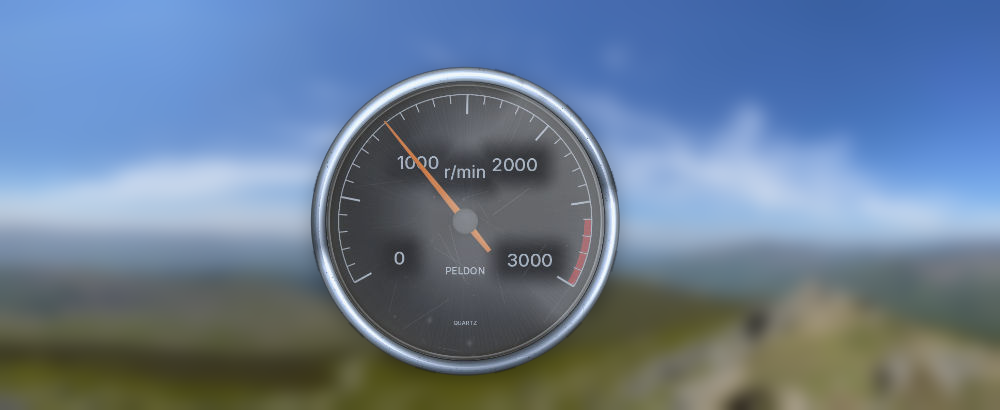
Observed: 1000 rpm
